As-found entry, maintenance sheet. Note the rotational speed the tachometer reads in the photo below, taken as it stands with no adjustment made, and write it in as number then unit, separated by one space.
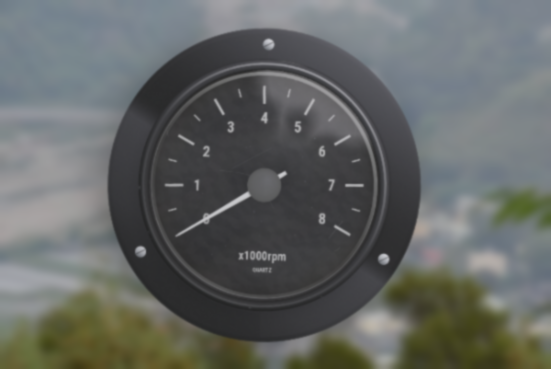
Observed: 0 rpm
